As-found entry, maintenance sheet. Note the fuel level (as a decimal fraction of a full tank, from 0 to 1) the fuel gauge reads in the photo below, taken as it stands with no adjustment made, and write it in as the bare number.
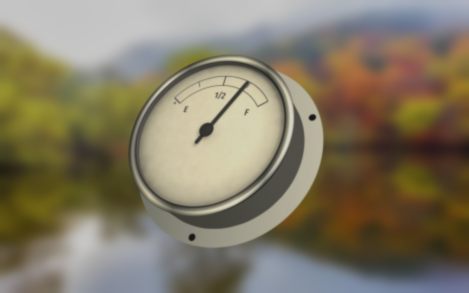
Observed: 0.75
